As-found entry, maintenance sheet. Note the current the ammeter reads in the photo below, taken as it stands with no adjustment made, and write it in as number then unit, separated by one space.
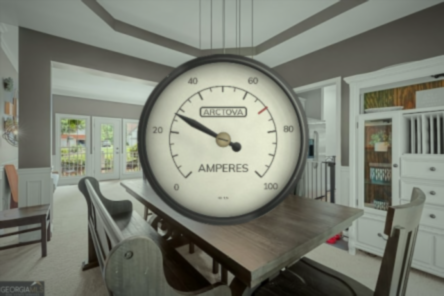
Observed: 27.5 A
